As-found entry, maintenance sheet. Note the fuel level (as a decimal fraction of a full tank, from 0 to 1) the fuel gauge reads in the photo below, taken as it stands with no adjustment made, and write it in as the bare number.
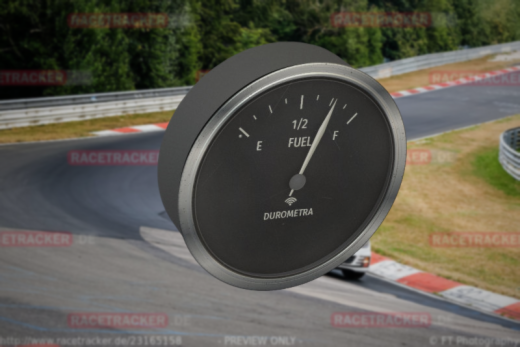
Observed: 0.75
